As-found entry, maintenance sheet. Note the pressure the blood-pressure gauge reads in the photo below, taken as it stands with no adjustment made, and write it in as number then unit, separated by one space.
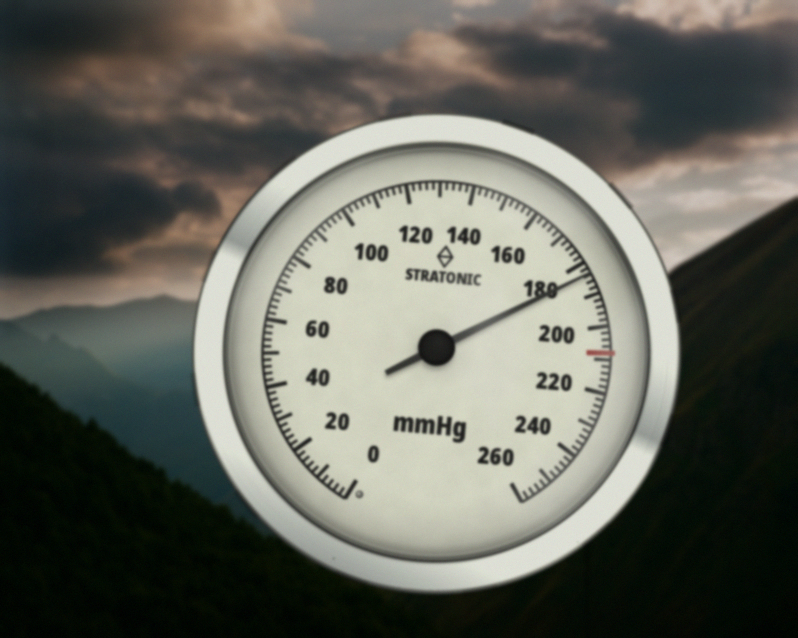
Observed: 184 mmHg
